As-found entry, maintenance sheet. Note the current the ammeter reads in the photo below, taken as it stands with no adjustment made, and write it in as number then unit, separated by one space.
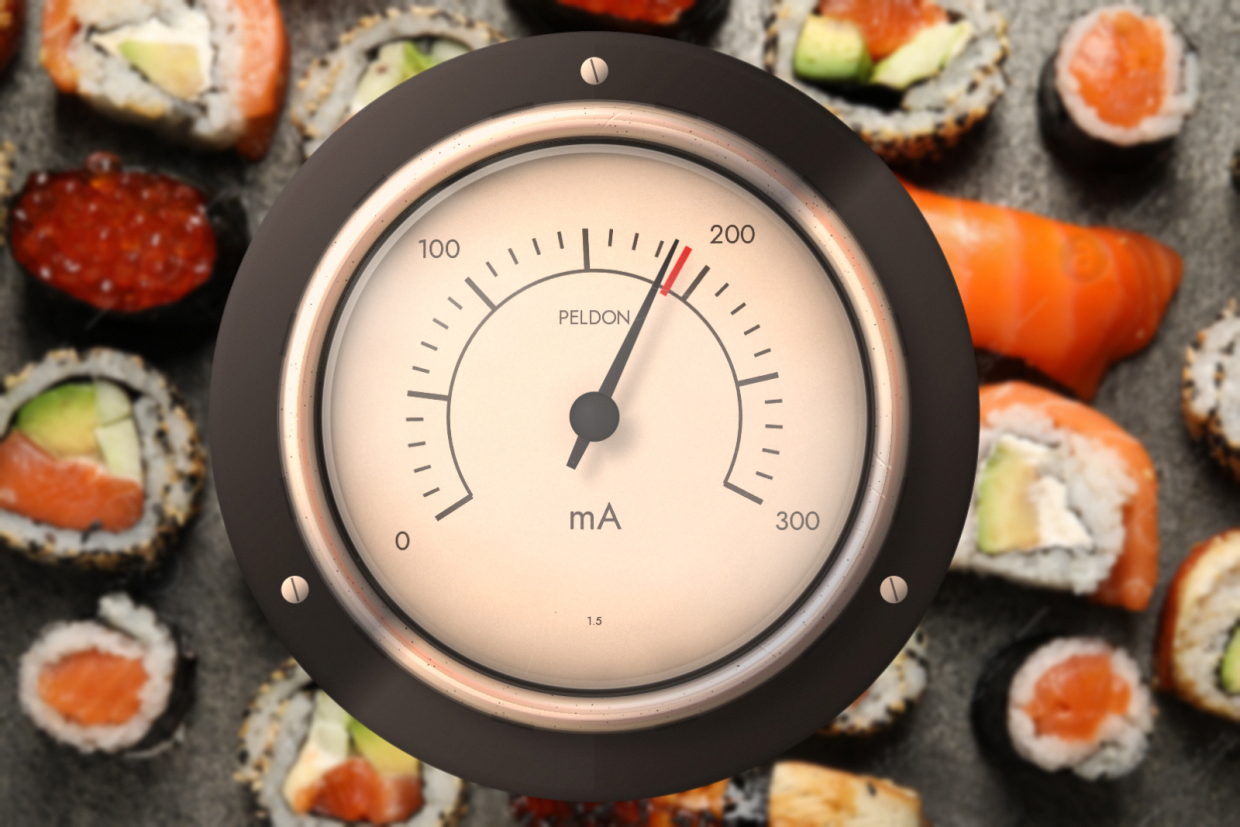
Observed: 185 mA
